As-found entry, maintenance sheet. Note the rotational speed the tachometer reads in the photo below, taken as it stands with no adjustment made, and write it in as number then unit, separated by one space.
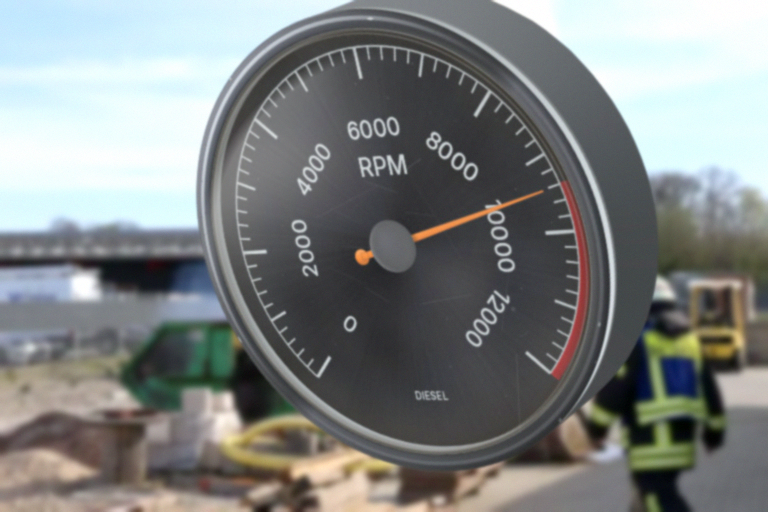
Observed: 9400 rpm
